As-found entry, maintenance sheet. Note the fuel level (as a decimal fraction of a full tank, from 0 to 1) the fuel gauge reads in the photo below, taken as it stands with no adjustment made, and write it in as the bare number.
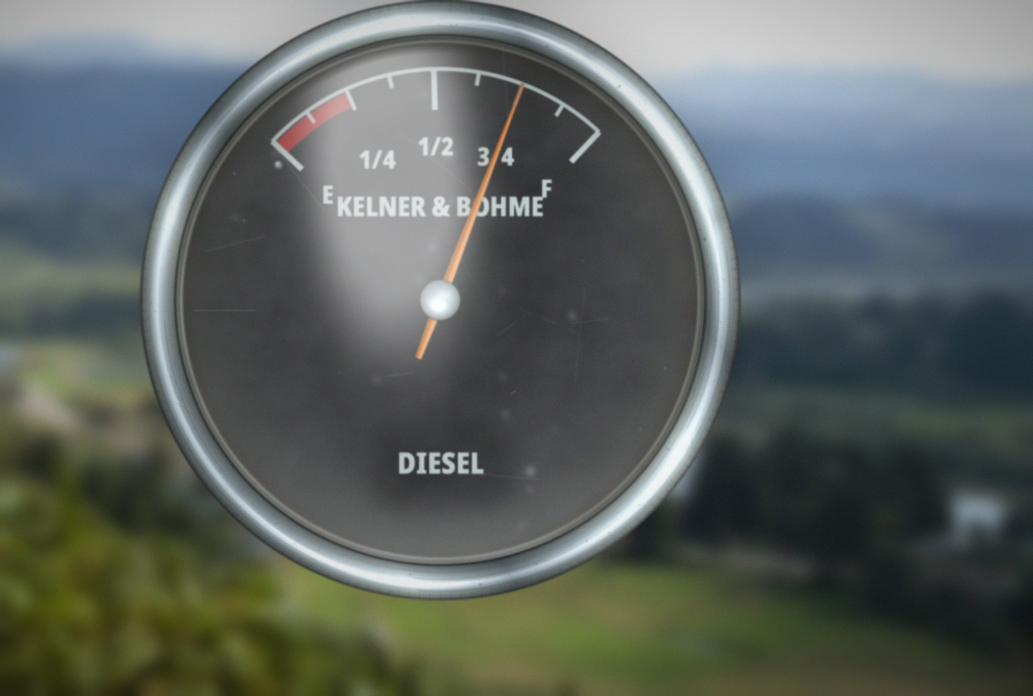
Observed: 0.75
